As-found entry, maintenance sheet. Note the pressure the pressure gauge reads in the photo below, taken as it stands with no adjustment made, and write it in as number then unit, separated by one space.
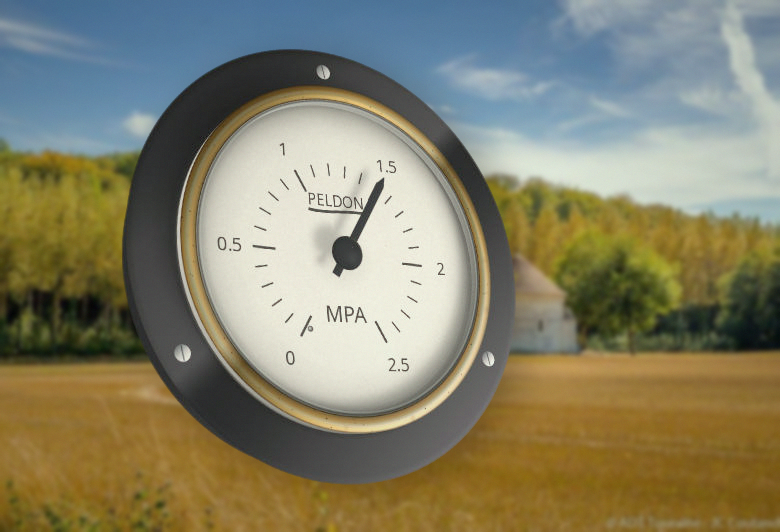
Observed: 1.5 MPa
